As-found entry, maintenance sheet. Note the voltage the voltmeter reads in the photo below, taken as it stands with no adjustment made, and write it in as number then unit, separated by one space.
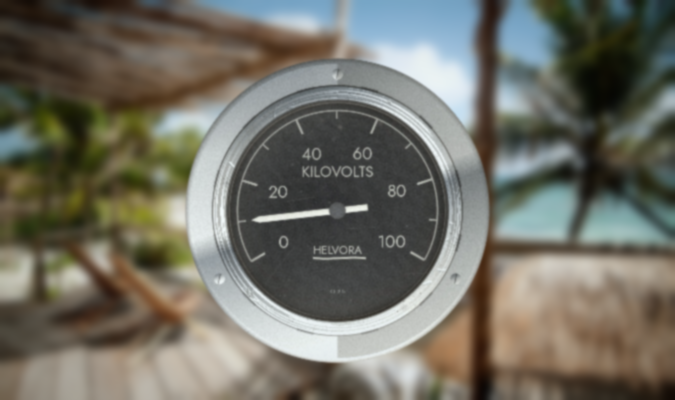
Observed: 10 kV
